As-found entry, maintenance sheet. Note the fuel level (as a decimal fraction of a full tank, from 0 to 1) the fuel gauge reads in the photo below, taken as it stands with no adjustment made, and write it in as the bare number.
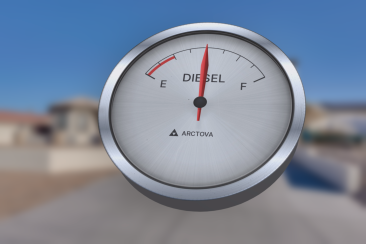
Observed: 0.5
